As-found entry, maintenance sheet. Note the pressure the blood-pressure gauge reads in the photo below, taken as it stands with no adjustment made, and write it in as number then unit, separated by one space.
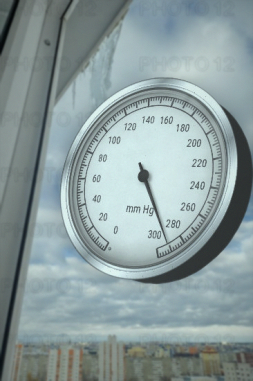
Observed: 290 mmHg
